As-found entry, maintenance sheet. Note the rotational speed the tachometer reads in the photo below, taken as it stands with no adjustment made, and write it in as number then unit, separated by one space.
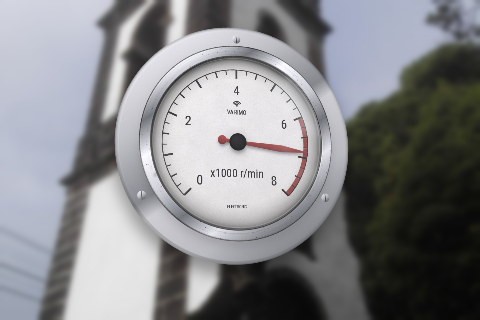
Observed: 6875 rpm
